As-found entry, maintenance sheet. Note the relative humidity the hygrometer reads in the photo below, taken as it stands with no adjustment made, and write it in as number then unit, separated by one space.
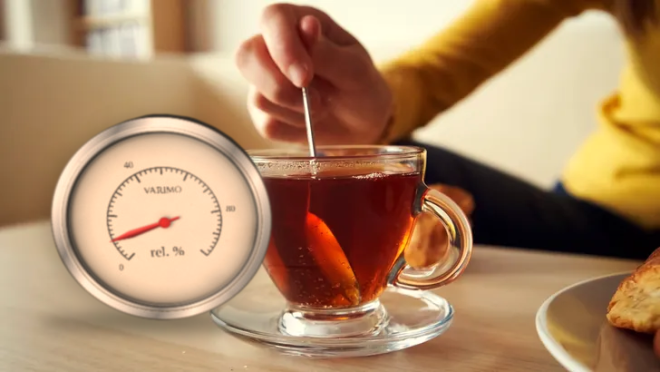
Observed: 10 %
